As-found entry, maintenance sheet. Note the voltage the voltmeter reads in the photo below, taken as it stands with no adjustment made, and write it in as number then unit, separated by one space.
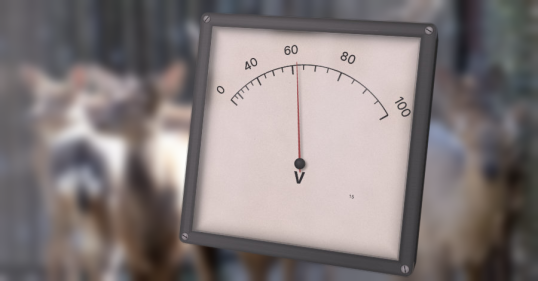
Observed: 62.5 V
